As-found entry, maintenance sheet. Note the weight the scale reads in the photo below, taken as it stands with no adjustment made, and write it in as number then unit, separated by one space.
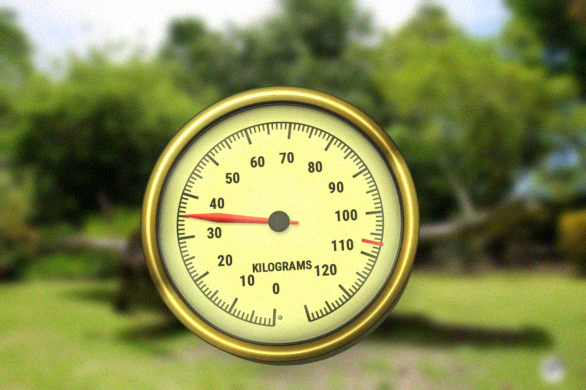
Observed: 35 kg
